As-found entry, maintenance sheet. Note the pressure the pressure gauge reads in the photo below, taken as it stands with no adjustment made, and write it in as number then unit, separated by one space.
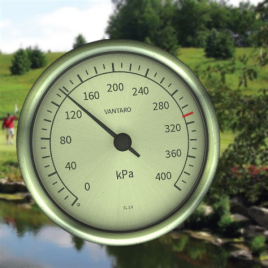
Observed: 135 kPa
